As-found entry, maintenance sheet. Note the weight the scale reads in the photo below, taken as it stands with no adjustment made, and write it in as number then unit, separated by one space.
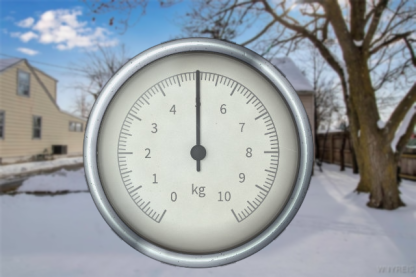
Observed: 5 kg
